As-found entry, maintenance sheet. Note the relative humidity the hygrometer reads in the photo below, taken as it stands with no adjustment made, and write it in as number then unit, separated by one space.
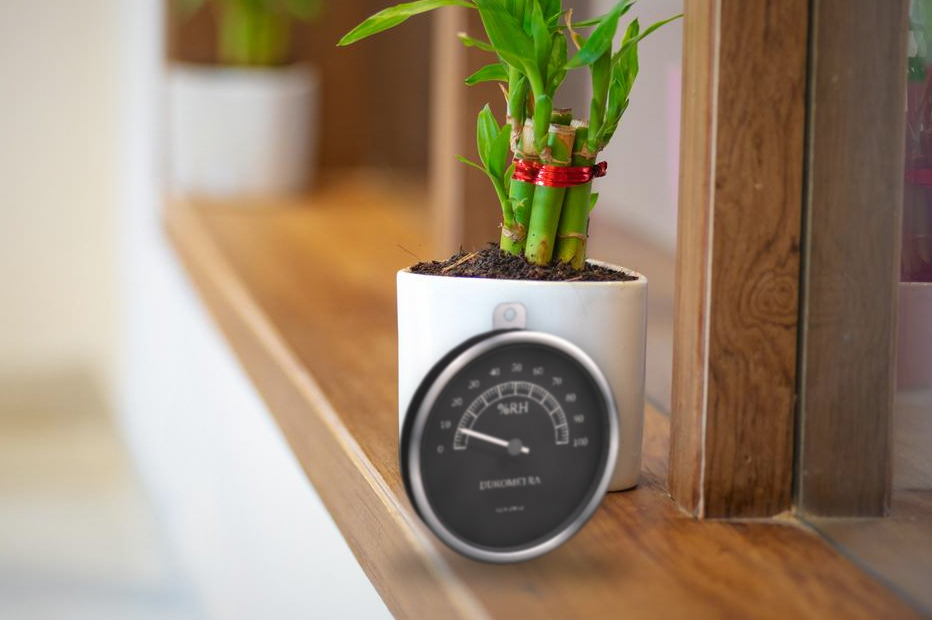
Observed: 10 %
